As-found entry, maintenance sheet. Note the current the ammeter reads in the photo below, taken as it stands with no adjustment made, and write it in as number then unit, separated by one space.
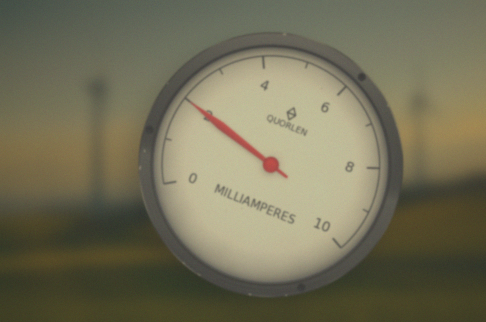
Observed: 2 mA
